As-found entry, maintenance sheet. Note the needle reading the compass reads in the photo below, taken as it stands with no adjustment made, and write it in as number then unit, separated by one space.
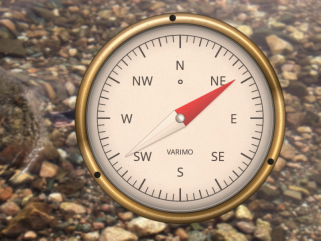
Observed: 55 °
